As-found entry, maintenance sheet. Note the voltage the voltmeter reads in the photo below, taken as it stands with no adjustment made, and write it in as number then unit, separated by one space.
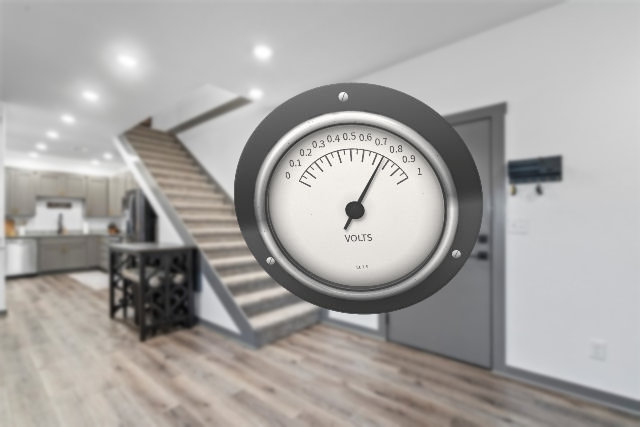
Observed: 0.75 V
